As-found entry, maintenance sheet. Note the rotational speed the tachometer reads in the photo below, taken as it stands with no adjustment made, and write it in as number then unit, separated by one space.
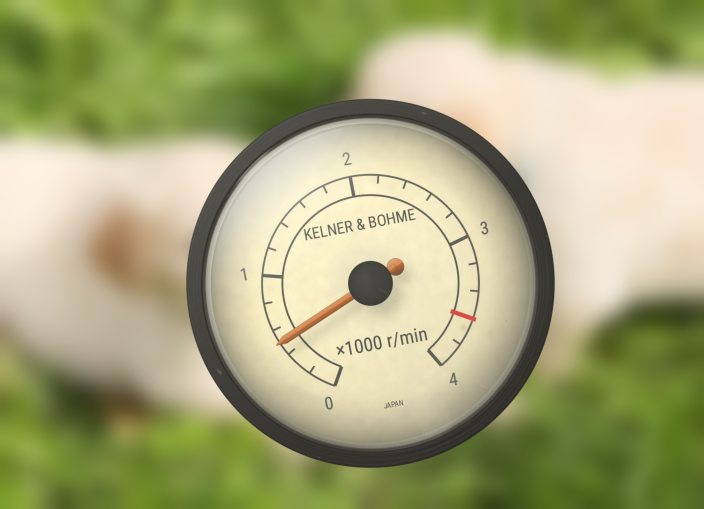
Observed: 500 rpm
